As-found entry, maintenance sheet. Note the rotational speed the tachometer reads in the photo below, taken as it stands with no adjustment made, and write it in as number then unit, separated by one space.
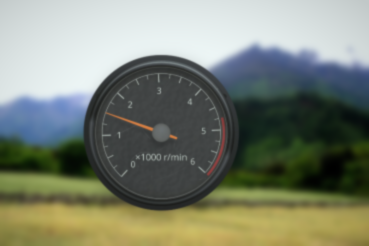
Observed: 1500 rpm
